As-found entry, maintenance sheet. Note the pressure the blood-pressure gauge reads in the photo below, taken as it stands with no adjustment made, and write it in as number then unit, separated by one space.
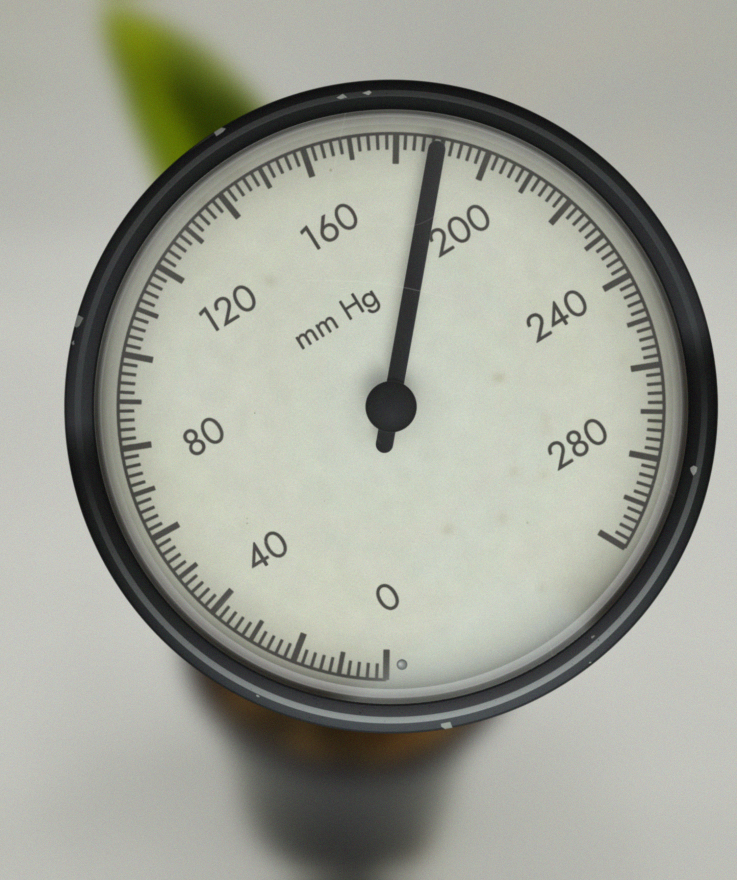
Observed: 189 mmHg
